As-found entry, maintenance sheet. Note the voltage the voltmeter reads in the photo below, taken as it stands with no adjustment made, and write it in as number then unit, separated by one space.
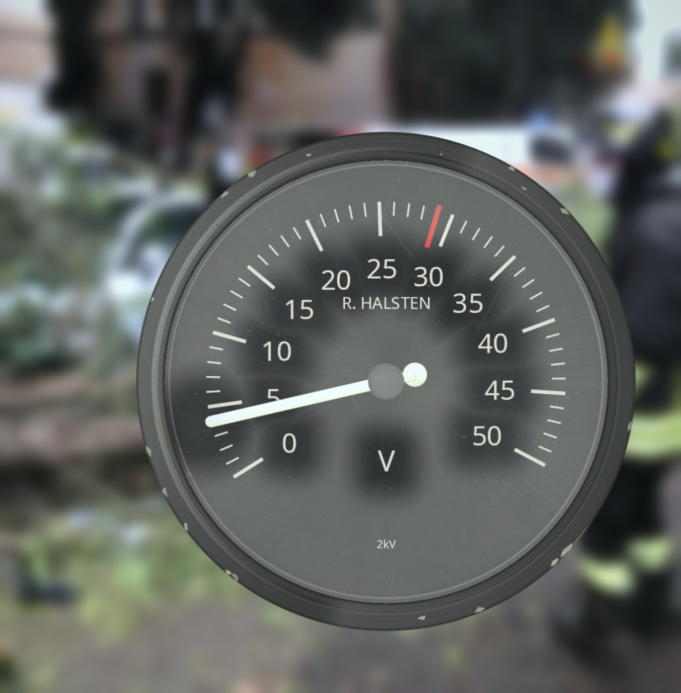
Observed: 4 V
